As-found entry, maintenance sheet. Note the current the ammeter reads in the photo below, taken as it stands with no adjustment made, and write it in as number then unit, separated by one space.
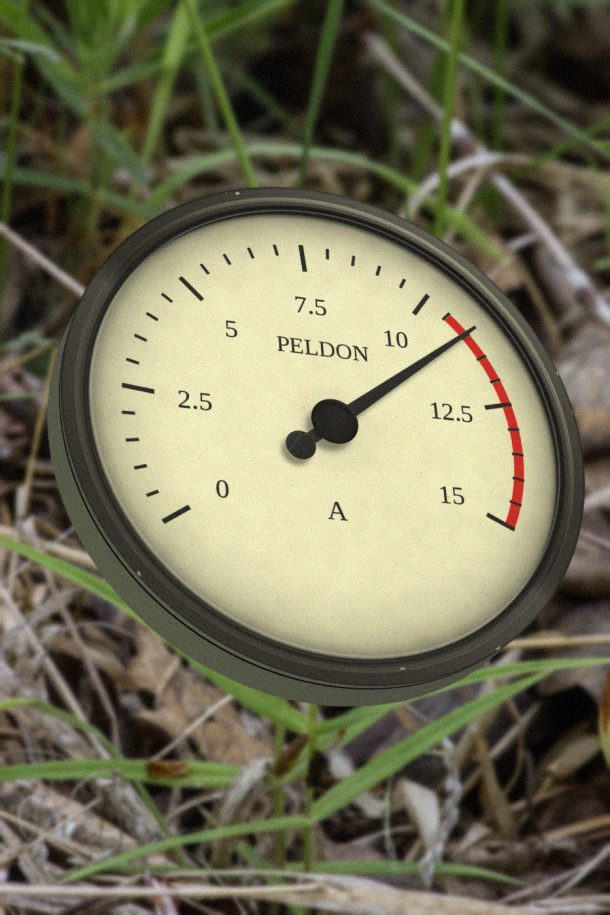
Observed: 11 A
